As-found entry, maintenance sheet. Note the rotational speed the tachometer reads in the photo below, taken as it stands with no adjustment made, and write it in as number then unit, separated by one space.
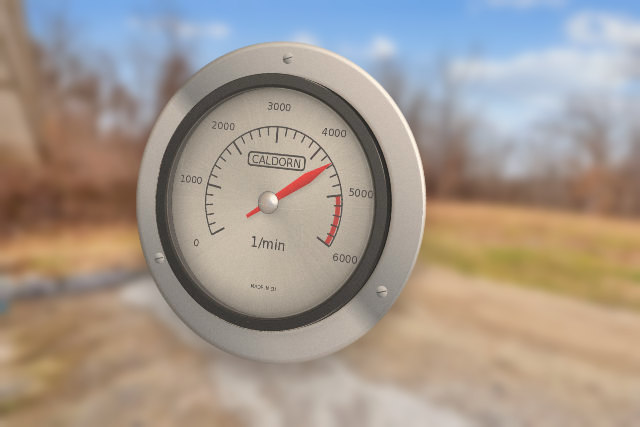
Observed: 4400 rpm
